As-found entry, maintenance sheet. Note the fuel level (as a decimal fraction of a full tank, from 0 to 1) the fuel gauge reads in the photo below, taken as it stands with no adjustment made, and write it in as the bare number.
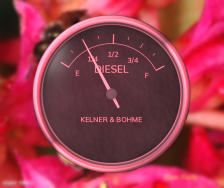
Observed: 0.25
